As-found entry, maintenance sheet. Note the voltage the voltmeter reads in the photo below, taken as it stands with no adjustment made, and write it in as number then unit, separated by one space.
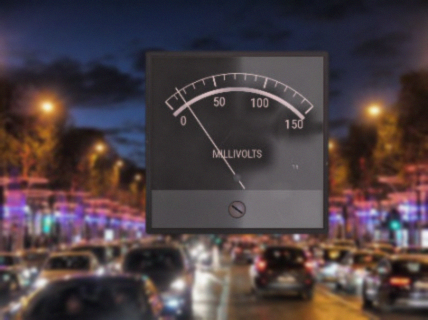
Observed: 15 mV
